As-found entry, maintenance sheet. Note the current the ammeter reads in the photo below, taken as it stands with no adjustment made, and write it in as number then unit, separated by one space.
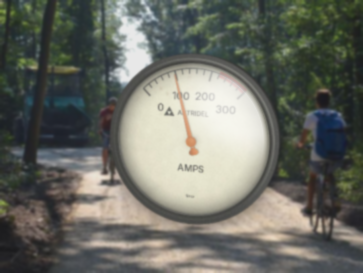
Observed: 100 A
